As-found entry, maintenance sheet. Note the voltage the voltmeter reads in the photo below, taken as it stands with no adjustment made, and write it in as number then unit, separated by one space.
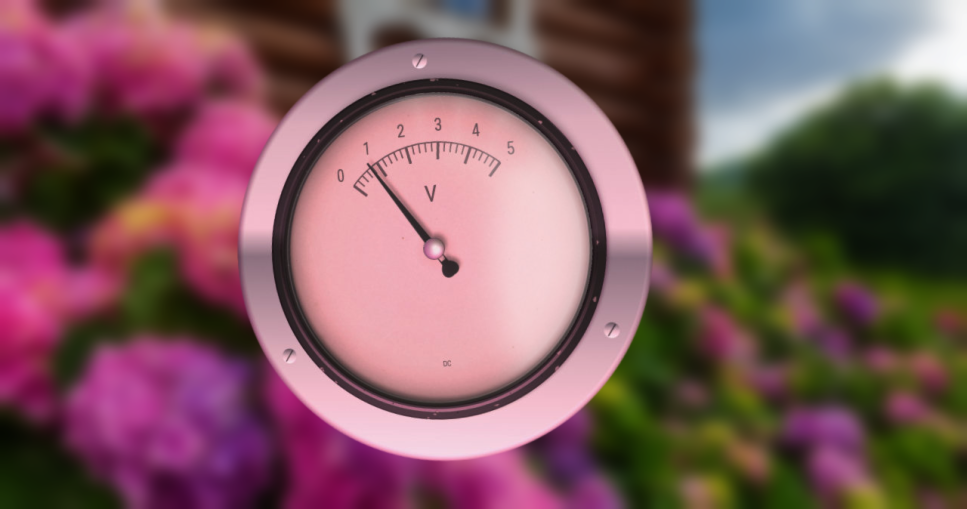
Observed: 0.8 V
